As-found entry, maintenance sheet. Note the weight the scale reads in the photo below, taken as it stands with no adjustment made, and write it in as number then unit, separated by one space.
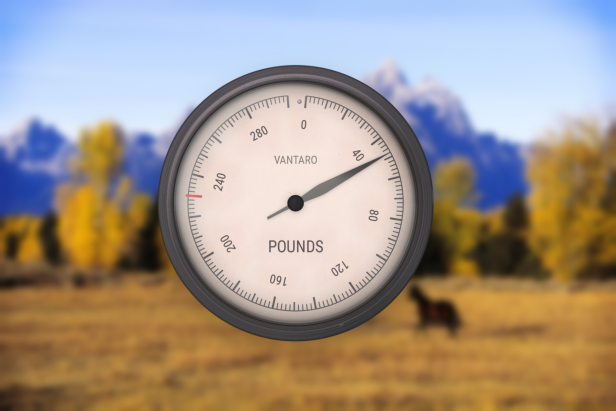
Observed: 48 lb
